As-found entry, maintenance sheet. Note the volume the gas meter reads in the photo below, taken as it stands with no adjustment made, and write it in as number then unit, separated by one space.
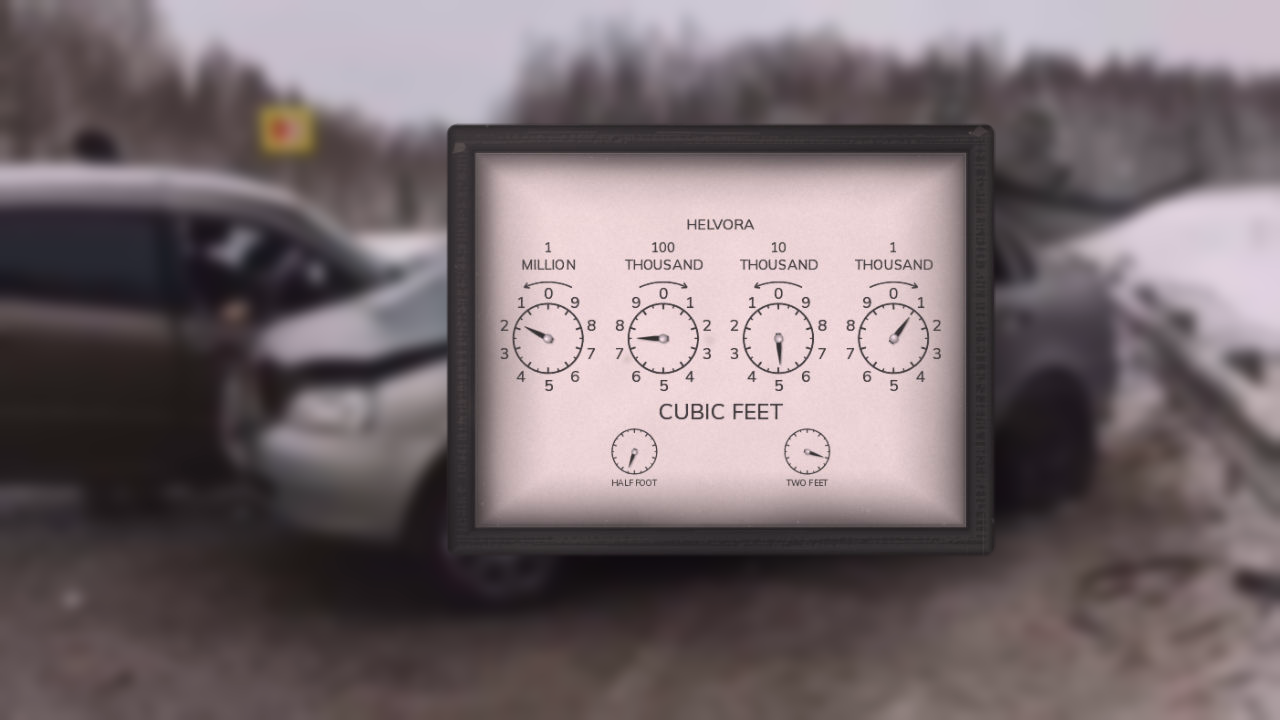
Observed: 175100 ft³
